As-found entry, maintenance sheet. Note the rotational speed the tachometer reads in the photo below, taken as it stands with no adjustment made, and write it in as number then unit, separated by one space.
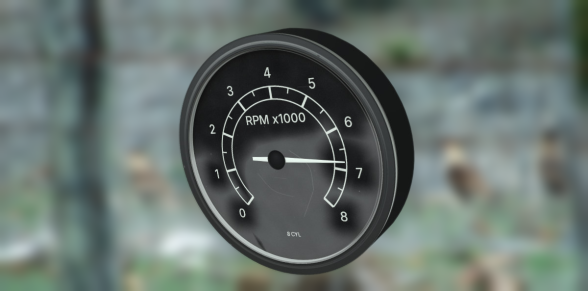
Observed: 6750 rpm
